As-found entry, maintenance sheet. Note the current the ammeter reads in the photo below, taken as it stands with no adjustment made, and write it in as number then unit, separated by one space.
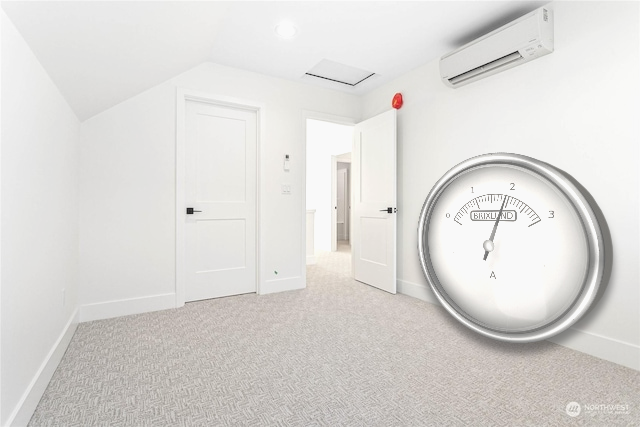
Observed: 2 A
